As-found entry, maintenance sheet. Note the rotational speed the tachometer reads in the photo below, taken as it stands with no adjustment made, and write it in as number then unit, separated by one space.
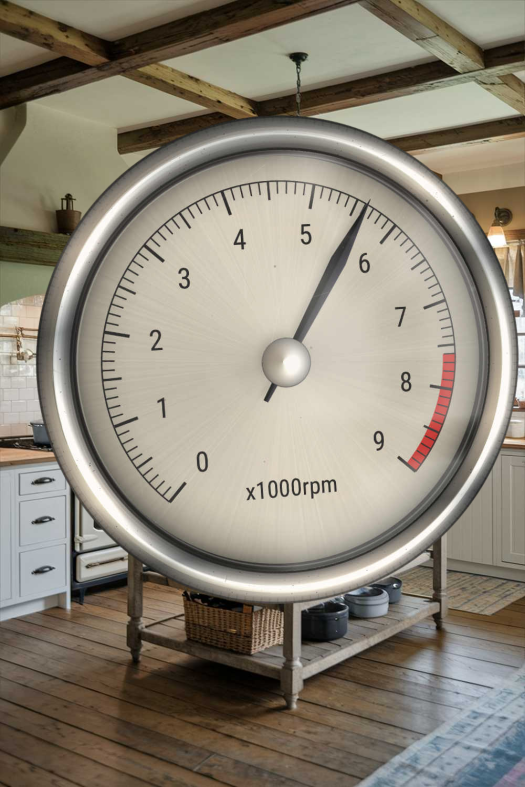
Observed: 5600 rpm
